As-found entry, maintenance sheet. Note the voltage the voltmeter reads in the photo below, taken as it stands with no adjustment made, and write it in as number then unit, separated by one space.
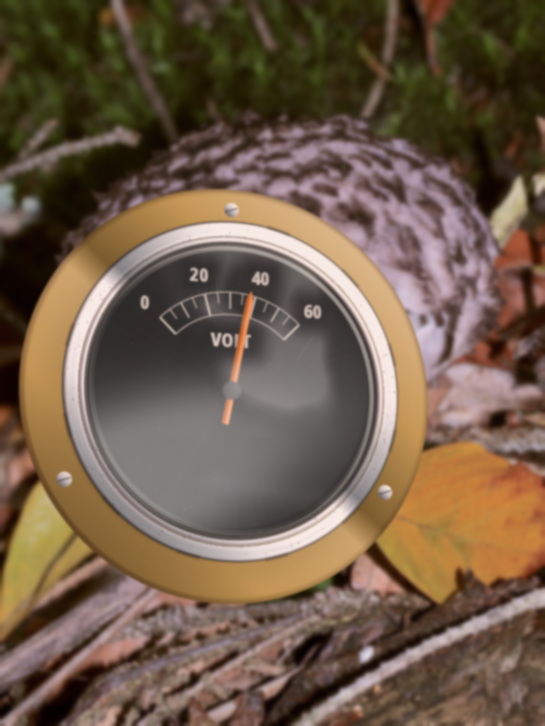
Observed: 37.5 V
